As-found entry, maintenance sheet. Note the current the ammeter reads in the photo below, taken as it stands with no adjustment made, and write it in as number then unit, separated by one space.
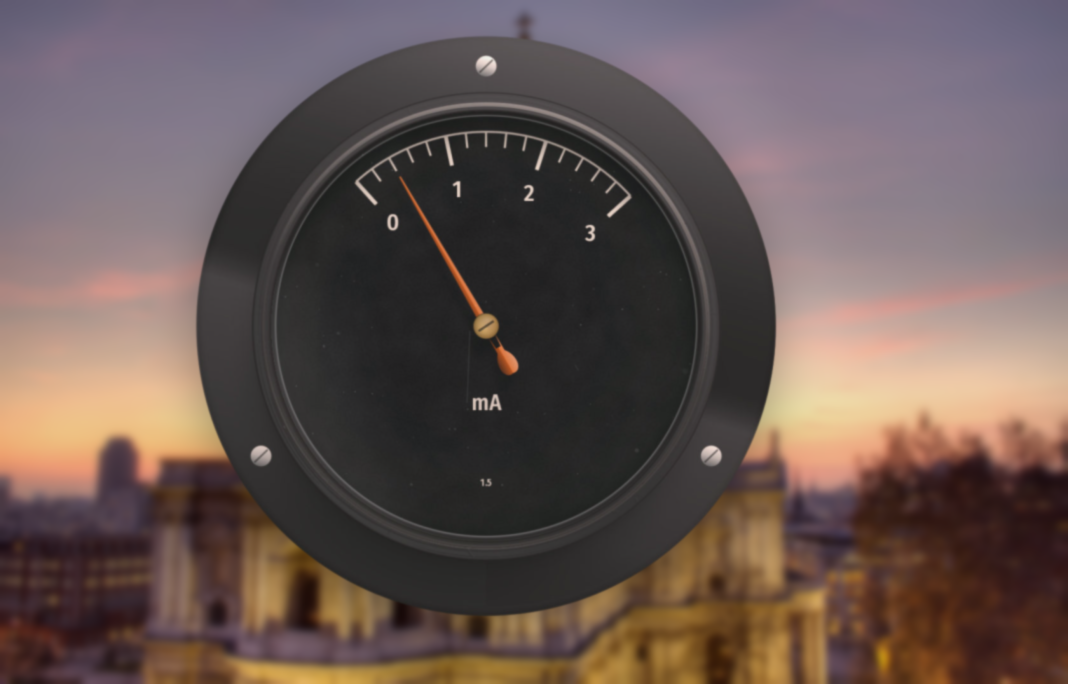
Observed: 0.4 mA
